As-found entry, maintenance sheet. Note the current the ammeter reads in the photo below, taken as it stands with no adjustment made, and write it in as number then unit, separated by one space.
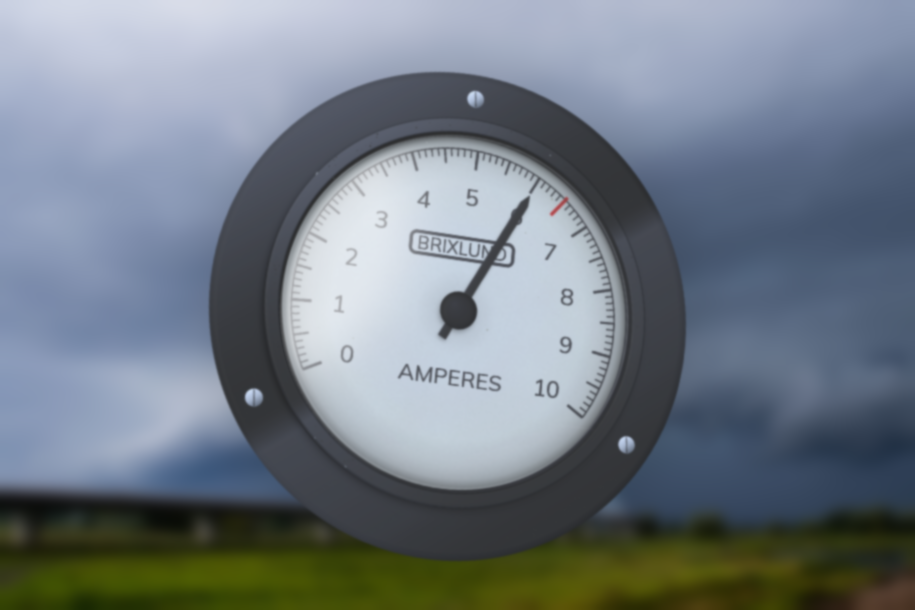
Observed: 6 A
